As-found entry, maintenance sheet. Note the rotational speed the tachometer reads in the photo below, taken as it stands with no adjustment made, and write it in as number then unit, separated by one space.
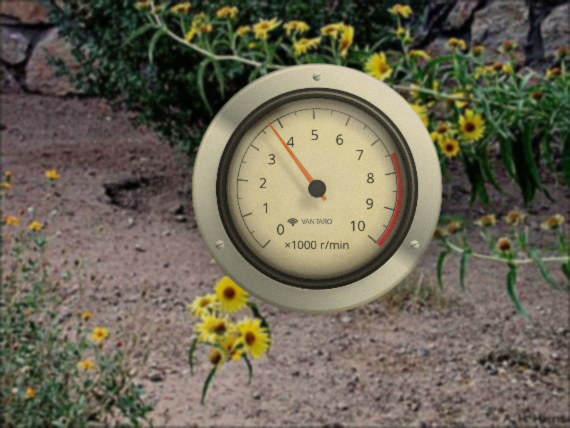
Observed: 3750 rpm
